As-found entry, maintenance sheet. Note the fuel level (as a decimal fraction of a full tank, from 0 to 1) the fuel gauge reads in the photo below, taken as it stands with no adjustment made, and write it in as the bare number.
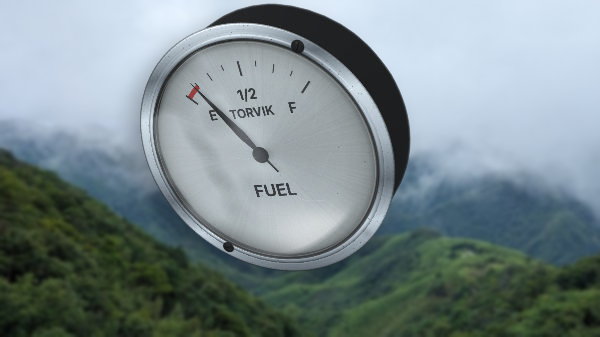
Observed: 0.125
